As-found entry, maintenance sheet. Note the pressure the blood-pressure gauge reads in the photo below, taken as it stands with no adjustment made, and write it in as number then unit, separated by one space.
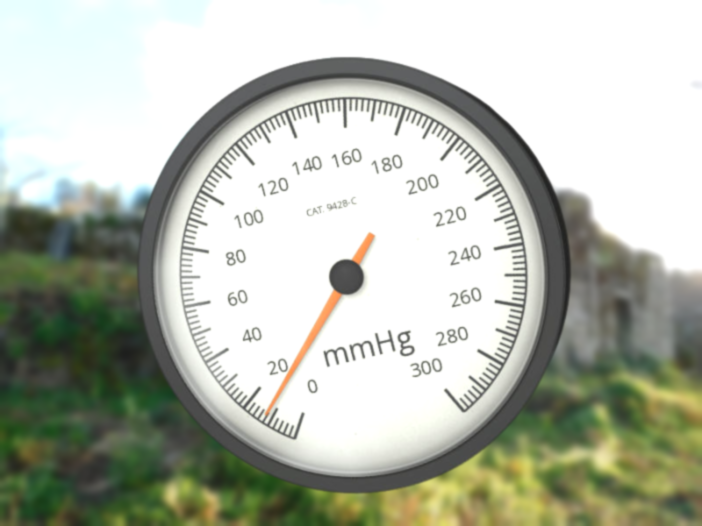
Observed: 12 mmHg
